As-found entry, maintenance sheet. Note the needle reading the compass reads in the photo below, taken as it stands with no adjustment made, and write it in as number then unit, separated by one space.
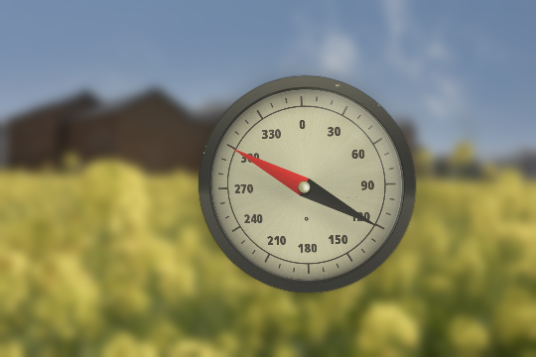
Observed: 300 °
